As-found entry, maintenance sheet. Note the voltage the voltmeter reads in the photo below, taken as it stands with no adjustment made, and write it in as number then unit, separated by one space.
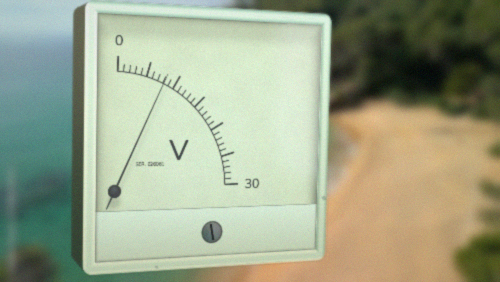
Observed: 8 V
